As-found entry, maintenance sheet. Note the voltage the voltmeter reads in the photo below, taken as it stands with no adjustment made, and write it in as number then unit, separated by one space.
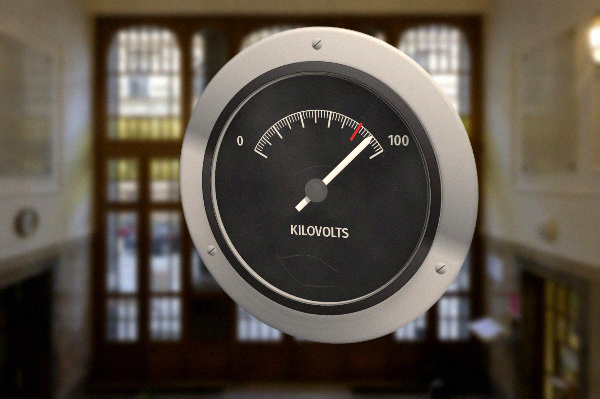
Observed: 90 kV
